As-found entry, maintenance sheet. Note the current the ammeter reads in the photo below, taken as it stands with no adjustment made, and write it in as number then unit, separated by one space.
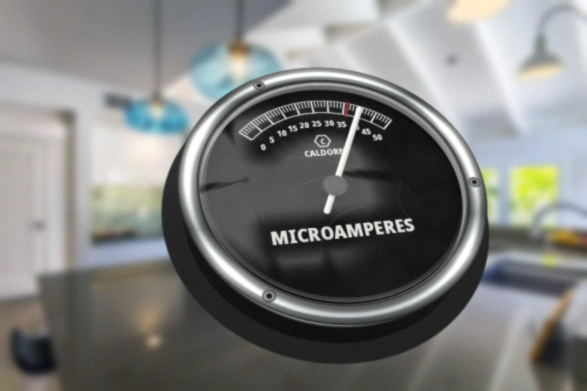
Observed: 40 µA
